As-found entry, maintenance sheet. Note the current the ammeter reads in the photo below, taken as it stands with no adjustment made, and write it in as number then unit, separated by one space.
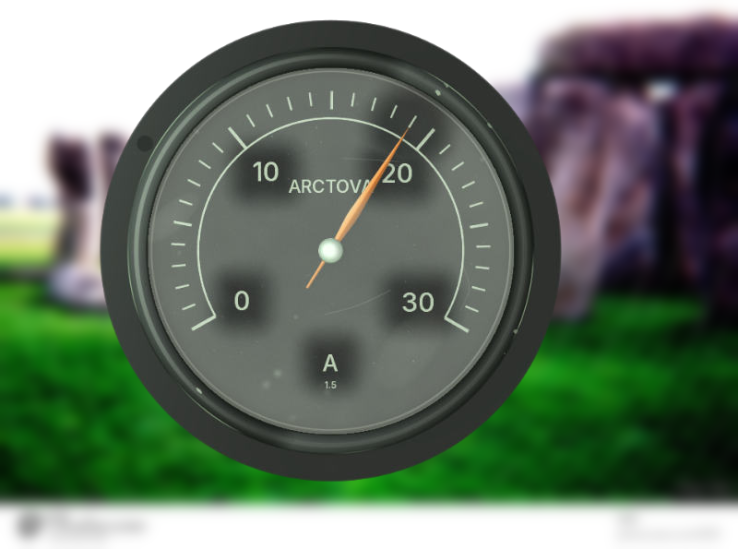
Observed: 19 A
